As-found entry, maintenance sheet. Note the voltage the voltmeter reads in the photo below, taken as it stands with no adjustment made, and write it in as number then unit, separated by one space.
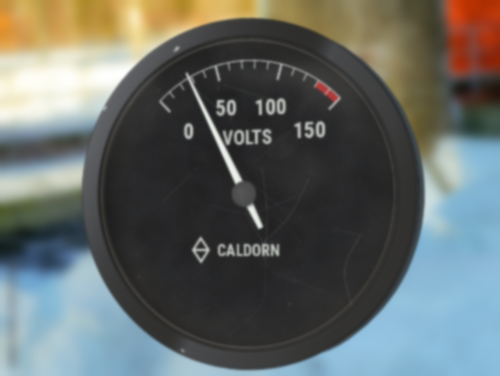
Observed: 30 V
